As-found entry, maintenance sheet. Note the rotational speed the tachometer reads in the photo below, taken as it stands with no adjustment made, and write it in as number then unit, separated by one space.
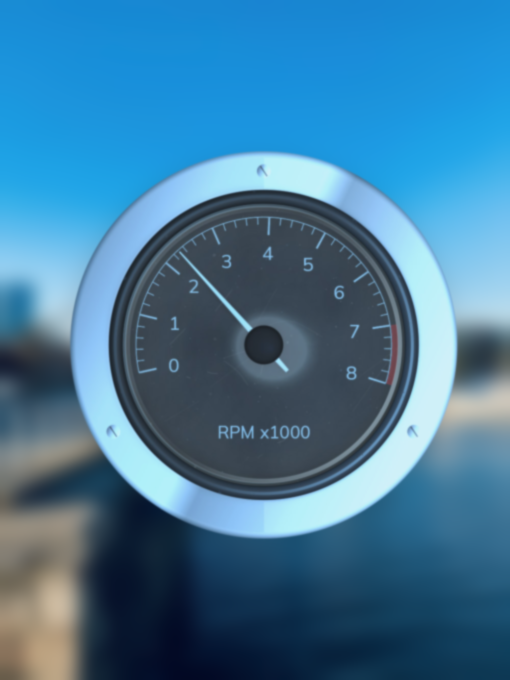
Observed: 2300 rpm
